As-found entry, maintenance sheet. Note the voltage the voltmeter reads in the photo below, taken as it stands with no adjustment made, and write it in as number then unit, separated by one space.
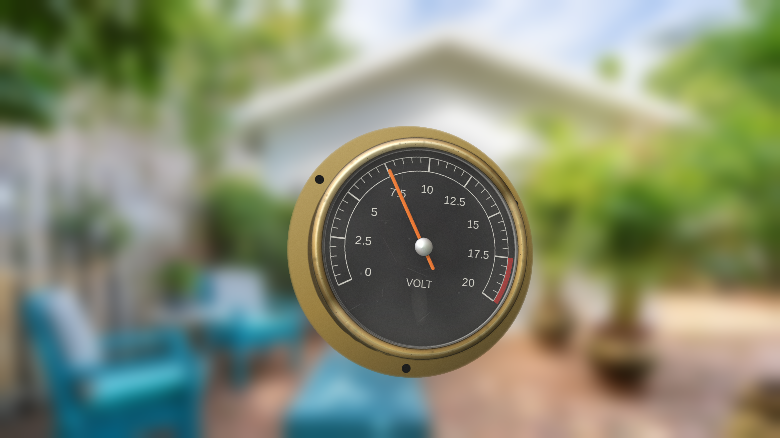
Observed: 7.5 V
